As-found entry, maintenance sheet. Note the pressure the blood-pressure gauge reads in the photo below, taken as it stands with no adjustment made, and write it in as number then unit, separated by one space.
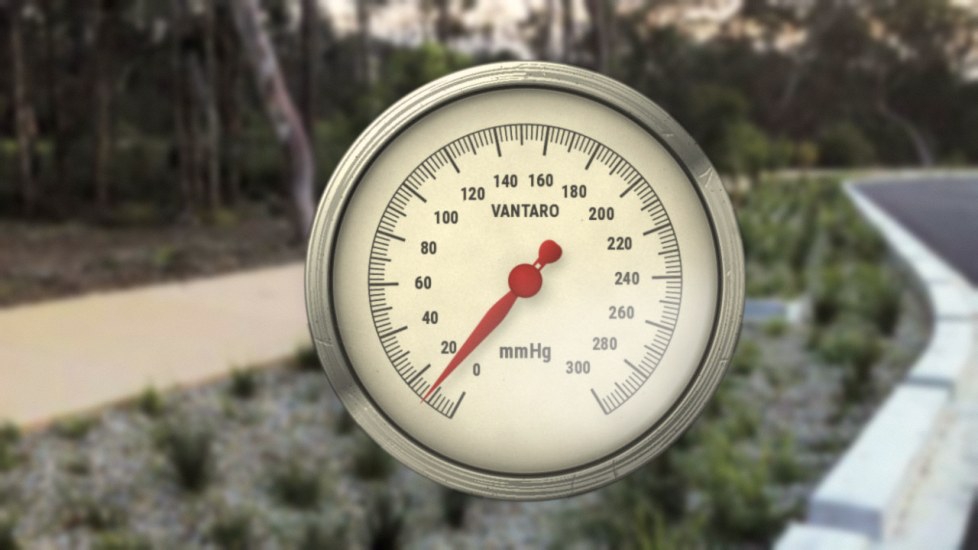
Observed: 12 mmHg
